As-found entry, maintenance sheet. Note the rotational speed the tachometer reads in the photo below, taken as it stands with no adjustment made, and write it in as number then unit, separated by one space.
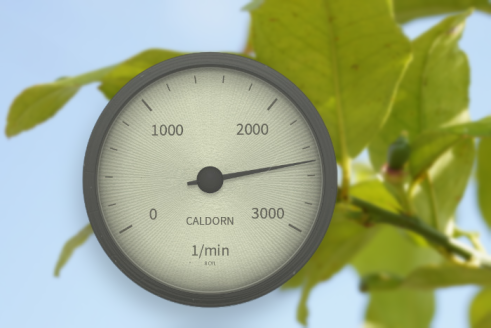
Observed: 2500 rpm
